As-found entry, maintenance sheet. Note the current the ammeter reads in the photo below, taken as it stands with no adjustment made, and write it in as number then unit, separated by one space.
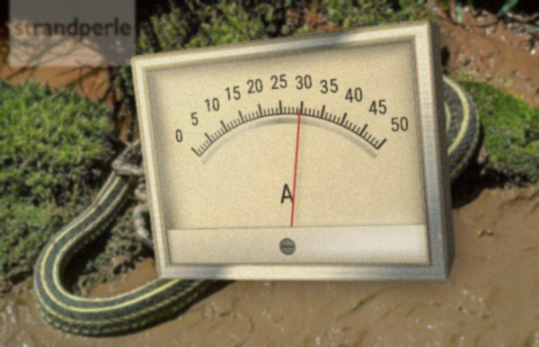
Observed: 30 A
